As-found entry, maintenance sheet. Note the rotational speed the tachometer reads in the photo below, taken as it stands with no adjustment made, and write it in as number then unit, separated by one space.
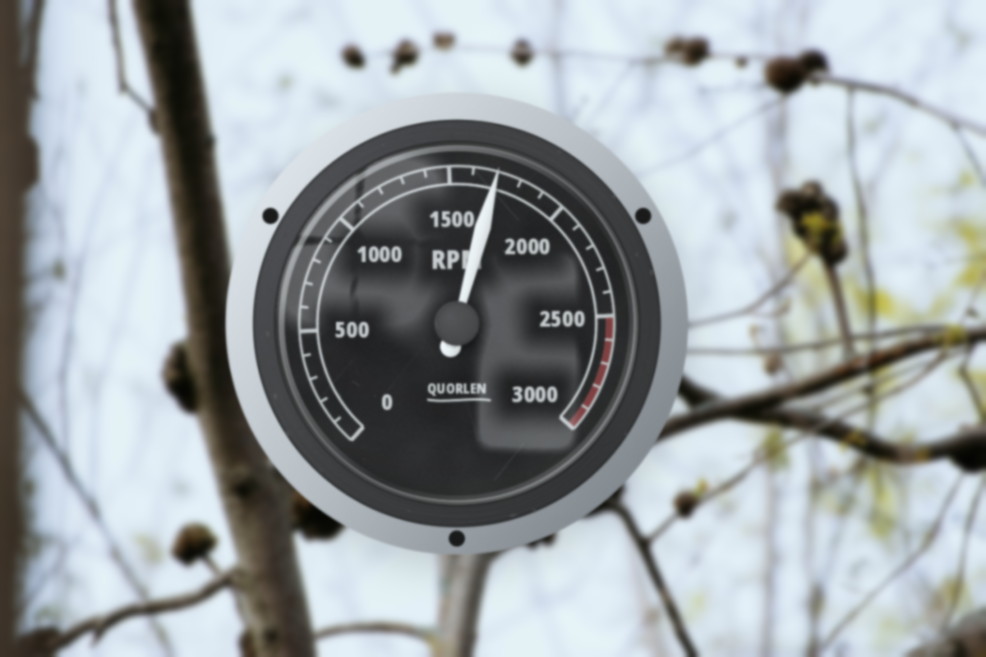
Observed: 1700 rpm
